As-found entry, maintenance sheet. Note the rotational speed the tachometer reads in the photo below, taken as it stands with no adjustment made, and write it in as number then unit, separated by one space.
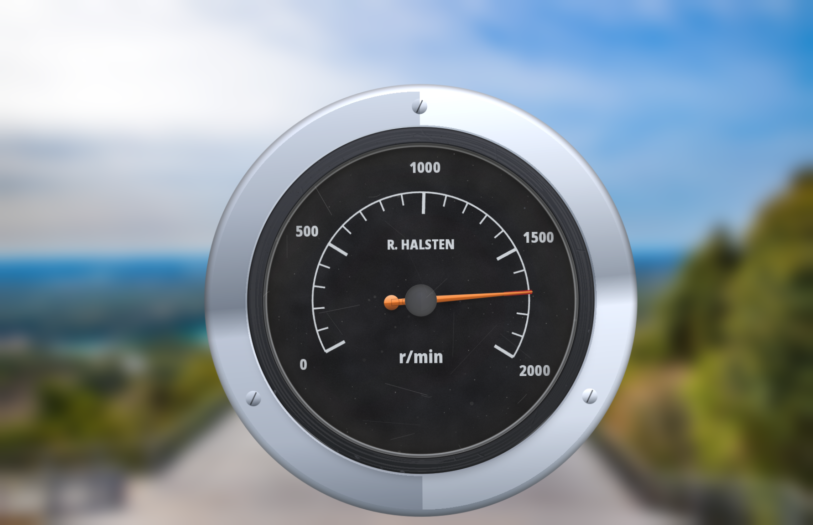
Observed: 1700 rpm
